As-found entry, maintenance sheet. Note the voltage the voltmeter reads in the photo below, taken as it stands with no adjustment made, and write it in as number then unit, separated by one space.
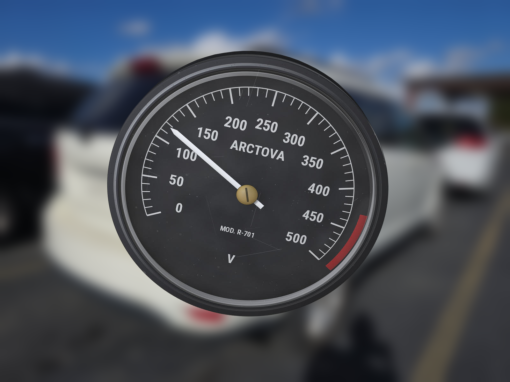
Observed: 120 V
